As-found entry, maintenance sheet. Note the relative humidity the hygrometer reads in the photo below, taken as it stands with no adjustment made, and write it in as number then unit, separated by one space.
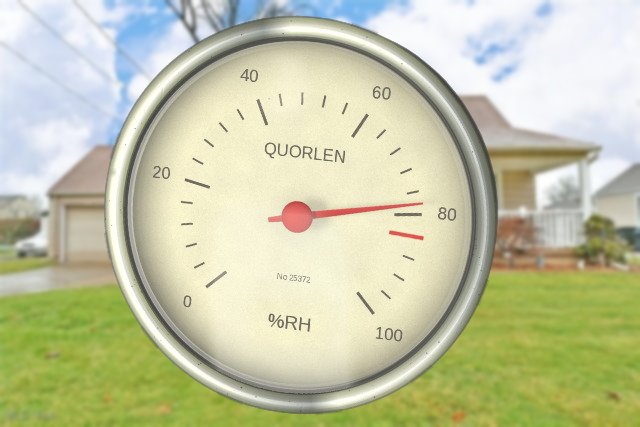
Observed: 78 %
